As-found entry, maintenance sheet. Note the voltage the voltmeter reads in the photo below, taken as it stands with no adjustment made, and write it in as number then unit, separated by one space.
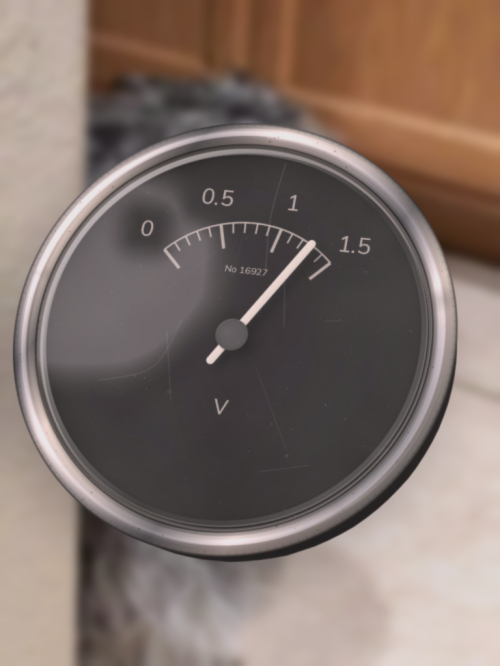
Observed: 1.3 V
